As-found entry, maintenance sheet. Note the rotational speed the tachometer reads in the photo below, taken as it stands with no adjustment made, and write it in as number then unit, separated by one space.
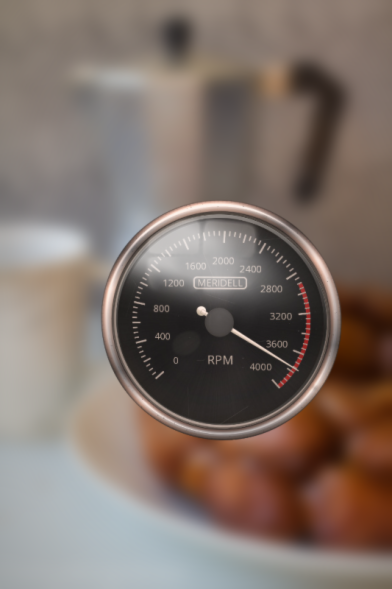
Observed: 3750 rpm
